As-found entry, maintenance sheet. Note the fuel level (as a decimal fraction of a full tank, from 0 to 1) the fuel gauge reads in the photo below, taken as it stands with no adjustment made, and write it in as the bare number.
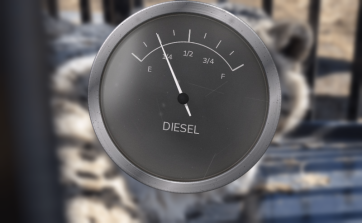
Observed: 0.25
